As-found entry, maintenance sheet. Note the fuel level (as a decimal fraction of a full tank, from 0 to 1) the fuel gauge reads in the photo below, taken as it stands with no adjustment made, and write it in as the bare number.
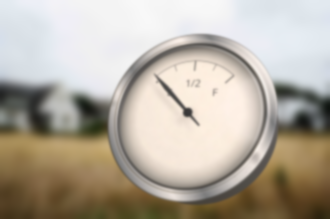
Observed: 0
